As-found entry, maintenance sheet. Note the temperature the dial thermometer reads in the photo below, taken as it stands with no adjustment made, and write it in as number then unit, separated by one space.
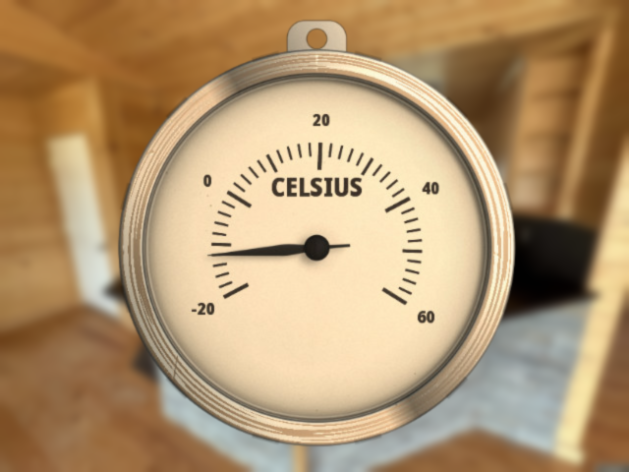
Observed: -12 °C
